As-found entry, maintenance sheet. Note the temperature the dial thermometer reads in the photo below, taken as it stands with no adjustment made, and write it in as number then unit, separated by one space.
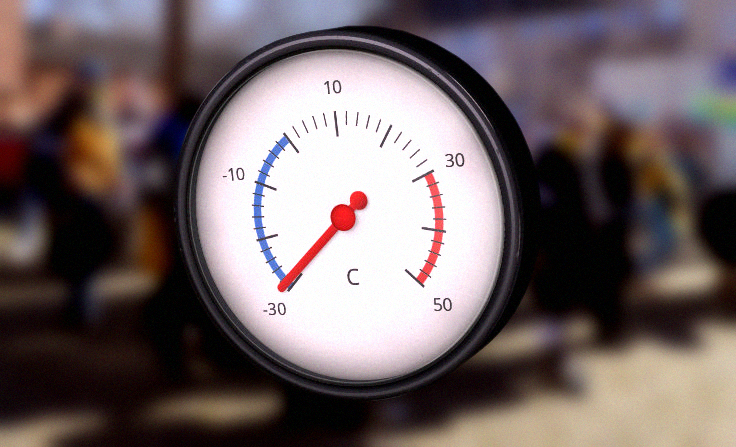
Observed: -29 °C
